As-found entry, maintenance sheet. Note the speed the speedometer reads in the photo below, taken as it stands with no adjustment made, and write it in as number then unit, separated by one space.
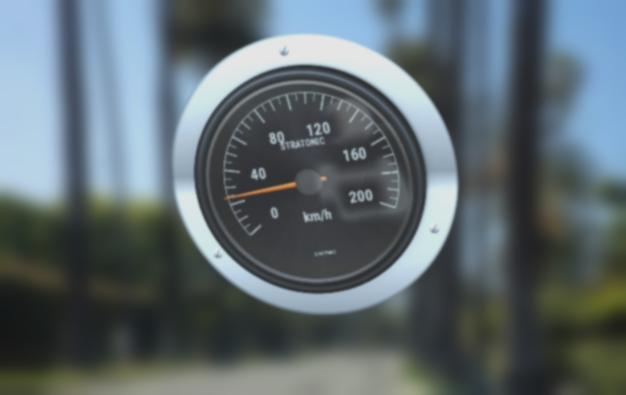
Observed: 25 km/h
